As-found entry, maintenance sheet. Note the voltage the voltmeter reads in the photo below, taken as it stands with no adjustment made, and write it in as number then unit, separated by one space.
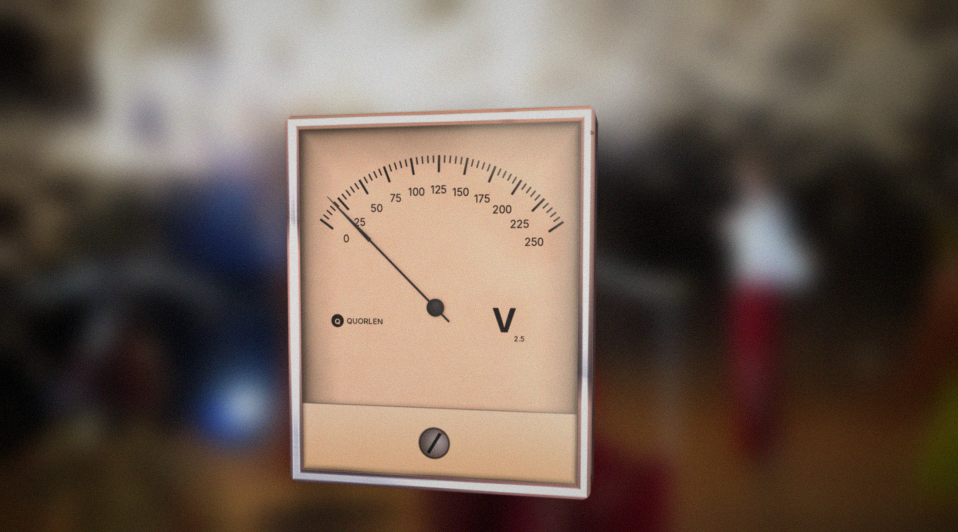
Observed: 20 V
